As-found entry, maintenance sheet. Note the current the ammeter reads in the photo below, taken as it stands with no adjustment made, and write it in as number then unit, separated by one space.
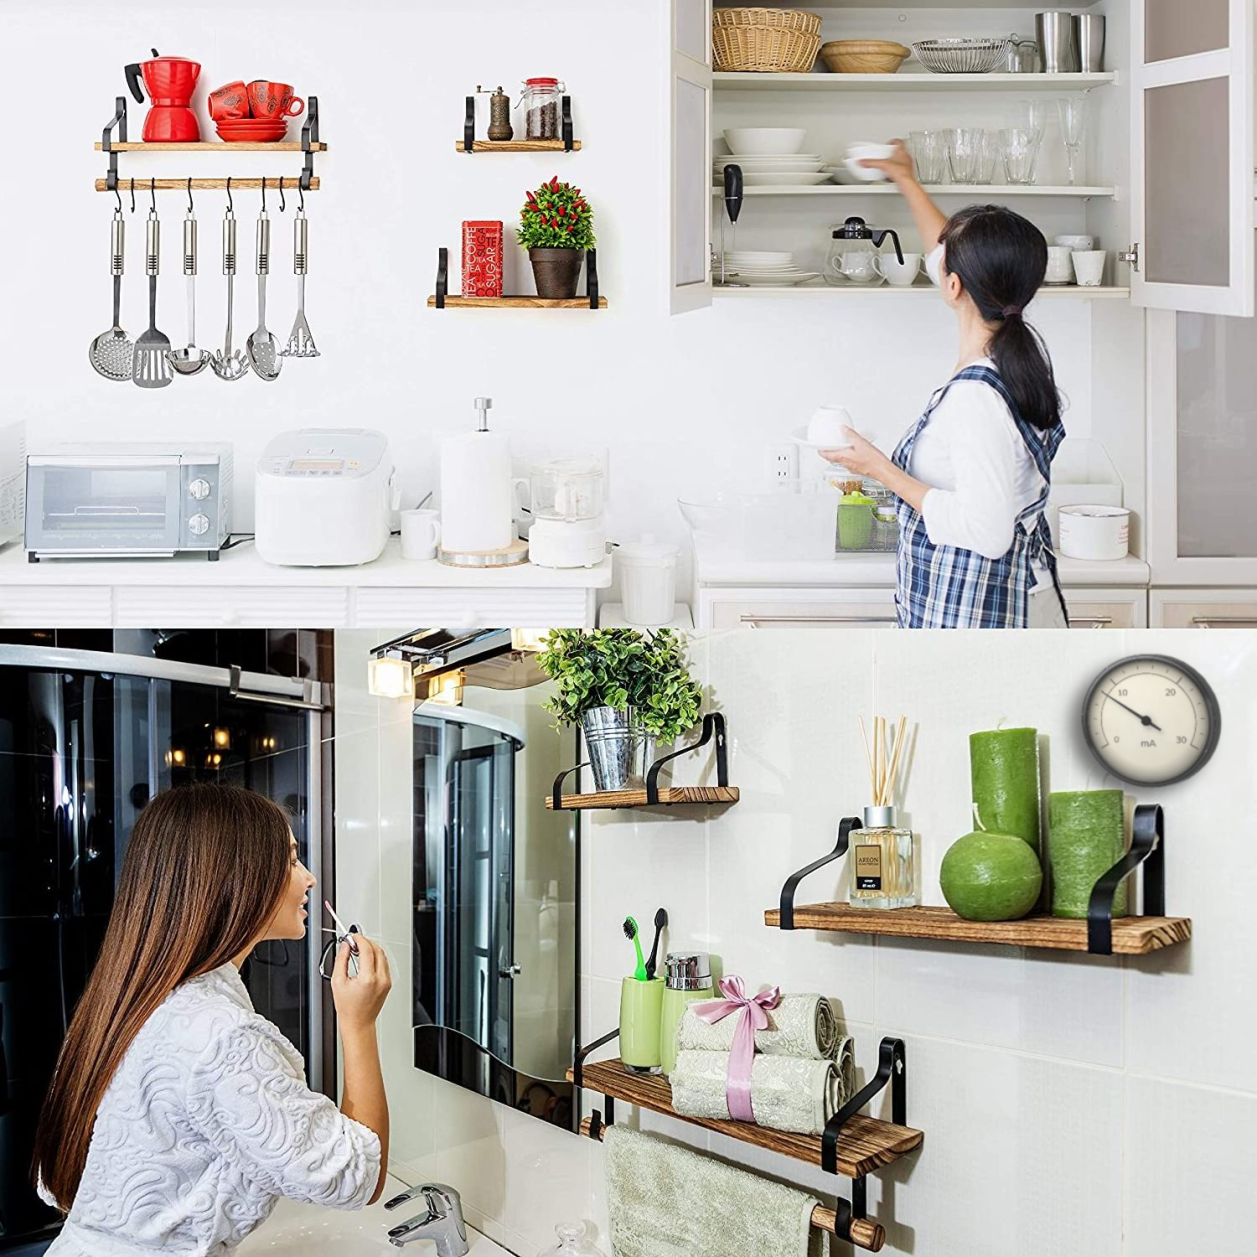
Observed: 8 mA
